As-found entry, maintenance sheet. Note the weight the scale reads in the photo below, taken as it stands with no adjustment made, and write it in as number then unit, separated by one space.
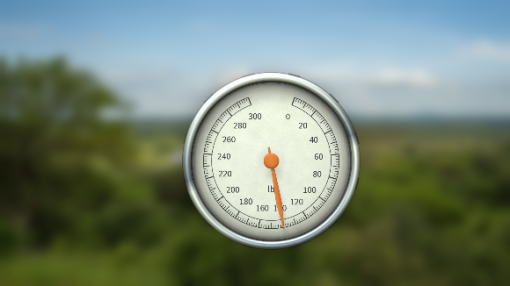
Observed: 140 lb
